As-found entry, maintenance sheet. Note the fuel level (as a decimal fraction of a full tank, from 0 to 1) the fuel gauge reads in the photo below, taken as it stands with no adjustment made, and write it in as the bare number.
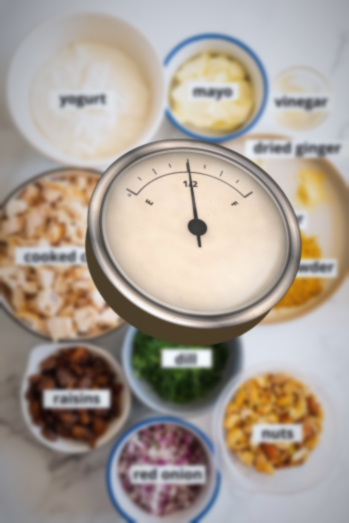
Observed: 0.5
